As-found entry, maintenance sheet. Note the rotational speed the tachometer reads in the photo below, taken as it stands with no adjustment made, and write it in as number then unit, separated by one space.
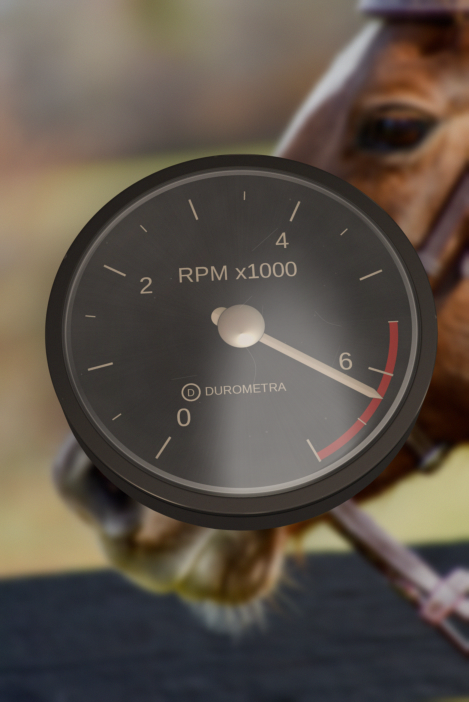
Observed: 6250 rpm
